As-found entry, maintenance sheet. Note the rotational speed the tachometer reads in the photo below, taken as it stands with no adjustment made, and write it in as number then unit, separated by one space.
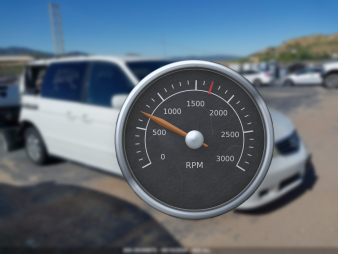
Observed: 700 rpm
